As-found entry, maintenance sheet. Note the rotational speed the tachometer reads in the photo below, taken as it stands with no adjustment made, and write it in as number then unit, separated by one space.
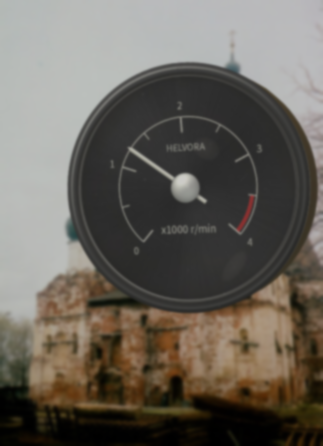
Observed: 1250 rpm
